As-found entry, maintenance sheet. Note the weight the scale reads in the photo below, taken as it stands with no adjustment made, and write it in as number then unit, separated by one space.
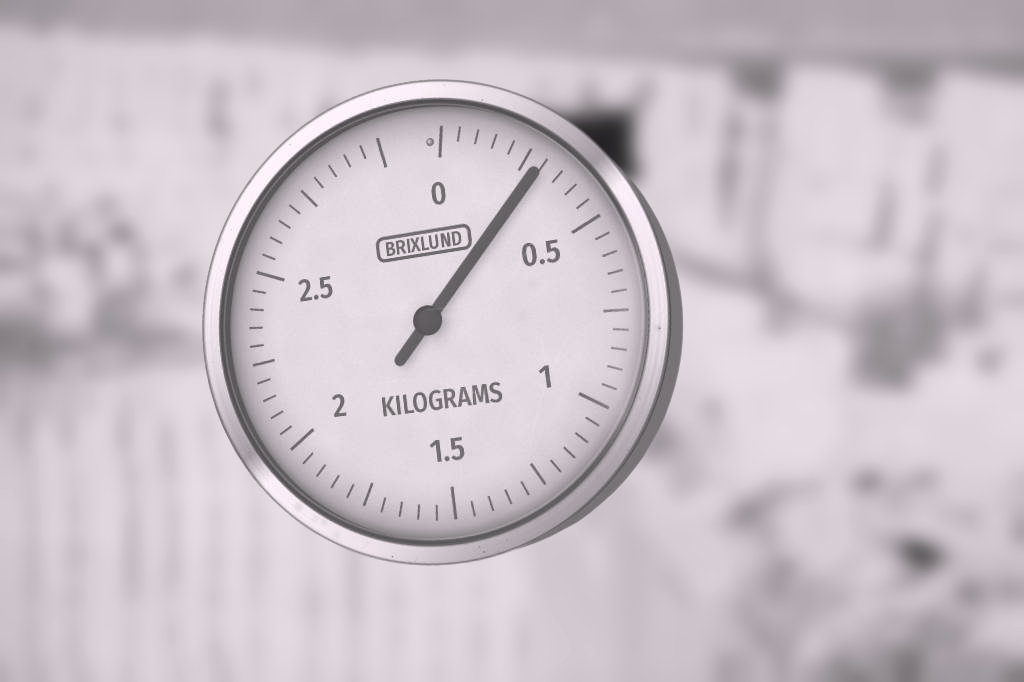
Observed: 0.3 kg
